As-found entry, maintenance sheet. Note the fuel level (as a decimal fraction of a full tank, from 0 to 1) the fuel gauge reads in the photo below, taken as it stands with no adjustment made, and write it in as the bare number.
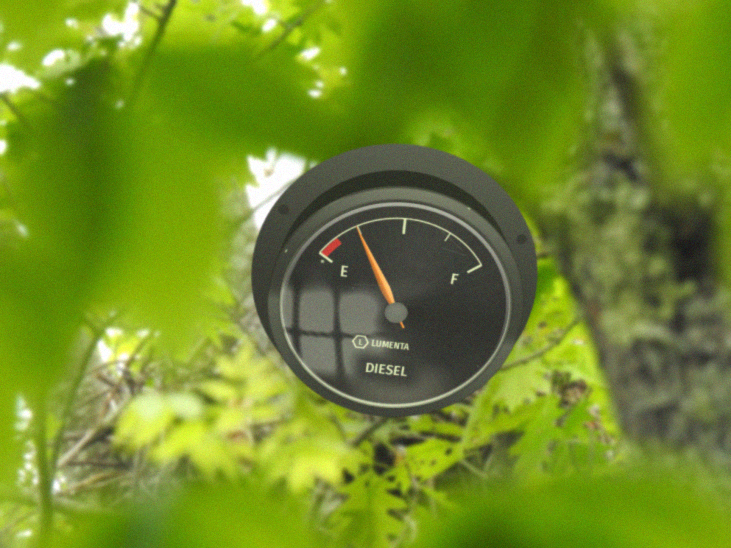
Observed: 0.25
